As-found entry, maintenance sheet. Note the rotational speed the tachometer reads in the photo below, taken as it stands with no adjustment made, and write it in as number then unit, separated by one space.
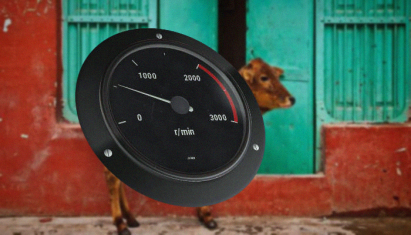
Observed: 500 rpm
